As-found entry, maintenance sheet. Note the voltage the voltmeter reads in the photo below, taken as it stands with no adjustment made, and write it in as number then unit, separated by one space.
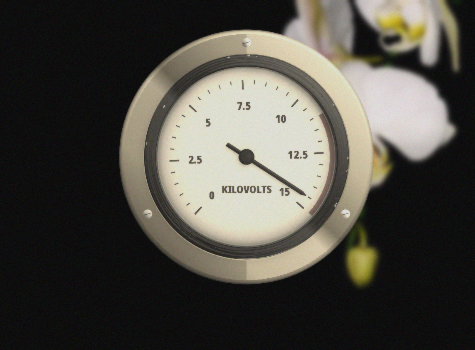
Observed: 14.5 kV
